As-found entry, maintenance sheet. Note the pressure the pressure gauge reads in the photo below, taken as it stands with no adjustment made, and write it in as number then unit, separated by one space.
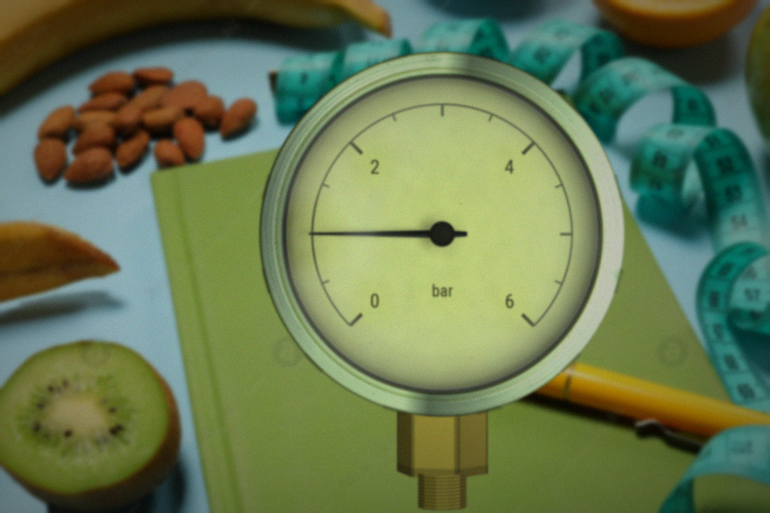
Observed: 1 bar
